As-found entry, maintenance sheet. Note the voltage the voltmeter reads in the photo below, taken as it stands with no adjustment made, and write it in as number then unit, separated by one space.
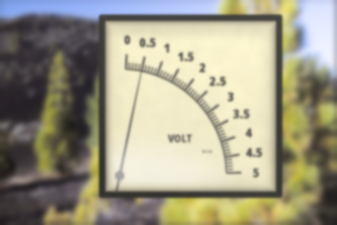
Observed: 0.5 V
